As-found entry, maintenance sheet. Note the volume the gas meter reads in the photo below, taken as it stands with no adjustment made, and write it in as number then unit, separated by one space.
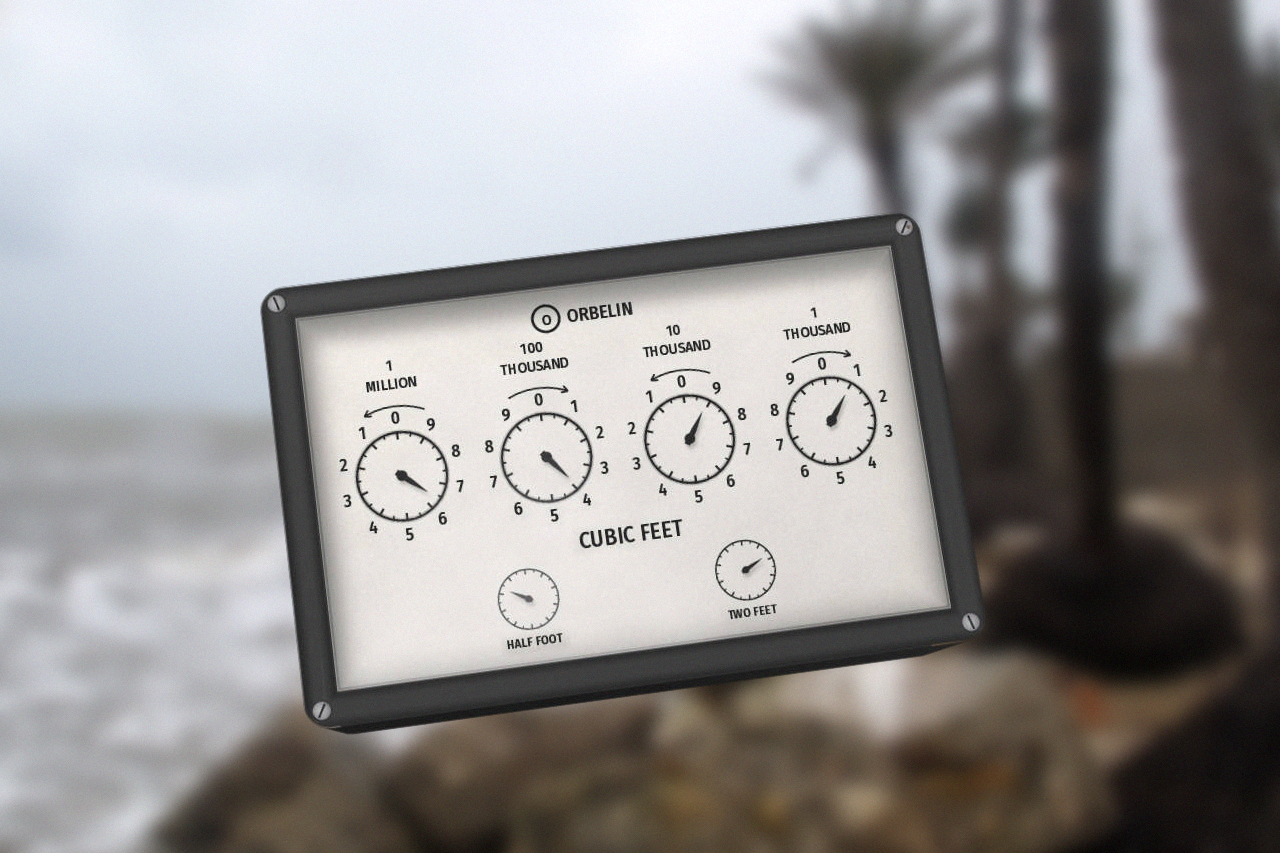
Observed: 639100 ft³
